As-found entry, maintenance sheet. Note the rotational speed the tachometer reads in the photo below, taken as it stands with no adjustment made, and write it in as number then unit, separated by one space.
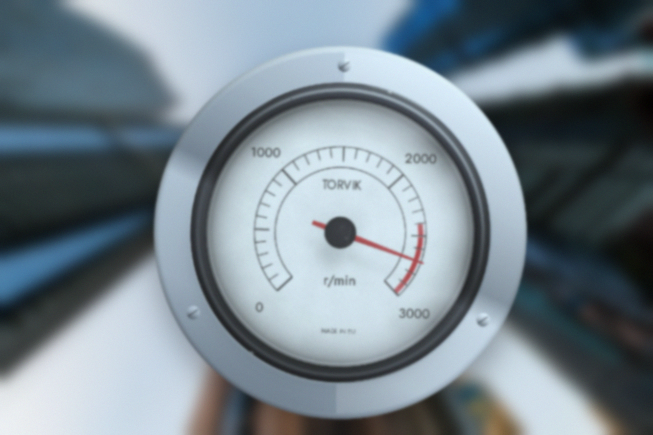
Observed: 2700 rpm
